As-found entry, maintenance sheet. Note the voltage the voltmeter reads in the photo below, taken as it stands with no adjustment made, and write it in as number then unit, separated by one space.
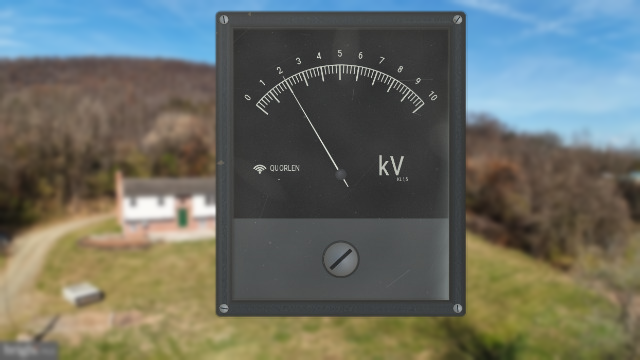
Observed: 2 kV
